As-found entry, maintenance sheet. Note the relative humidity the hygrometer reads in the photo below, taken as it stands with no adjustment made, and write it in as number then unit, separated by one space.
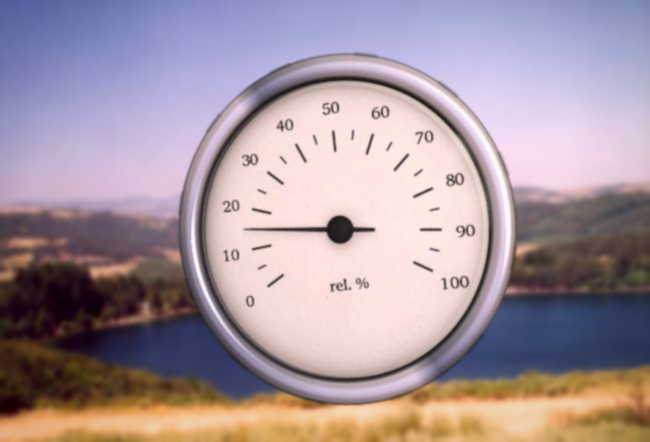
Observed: 15 %
